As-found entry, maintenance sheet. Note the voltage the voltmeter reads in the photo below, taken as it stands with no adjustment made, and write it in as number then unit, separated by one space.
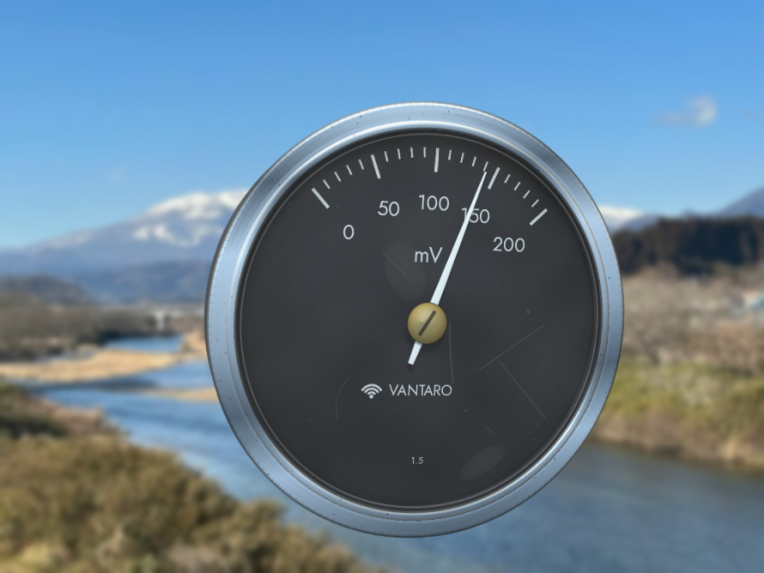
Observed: 140 mV
